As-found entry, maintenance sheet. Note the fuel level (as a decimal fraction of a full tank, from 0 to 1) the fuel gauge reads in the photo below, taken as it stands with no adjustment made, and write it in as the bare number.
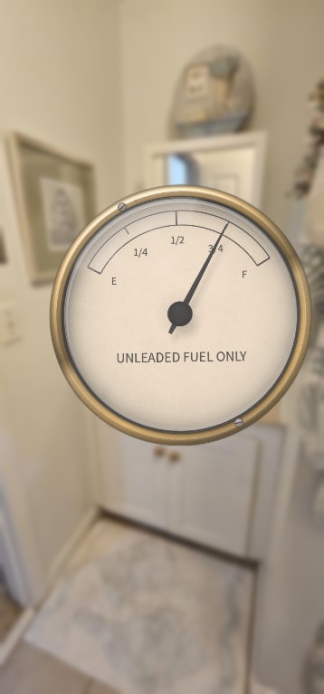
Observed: 0.75
